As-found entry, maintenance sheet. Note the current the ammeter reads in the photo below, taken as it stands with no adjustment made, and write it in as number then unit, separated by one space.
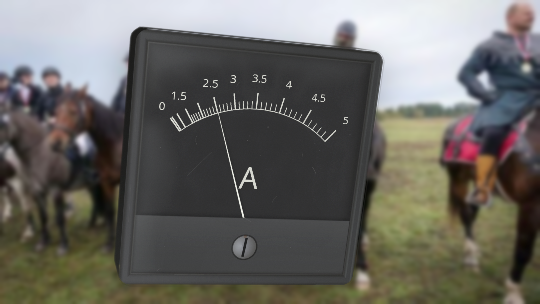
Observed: 2.5 A
